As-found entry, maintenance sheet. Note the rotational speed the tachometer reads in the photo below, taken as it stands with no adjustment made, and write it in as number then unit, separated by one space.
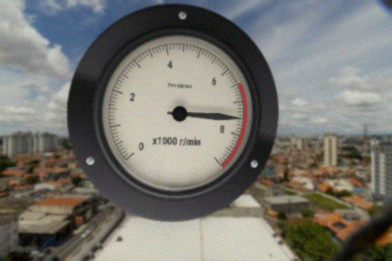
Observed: 7500 rpm
